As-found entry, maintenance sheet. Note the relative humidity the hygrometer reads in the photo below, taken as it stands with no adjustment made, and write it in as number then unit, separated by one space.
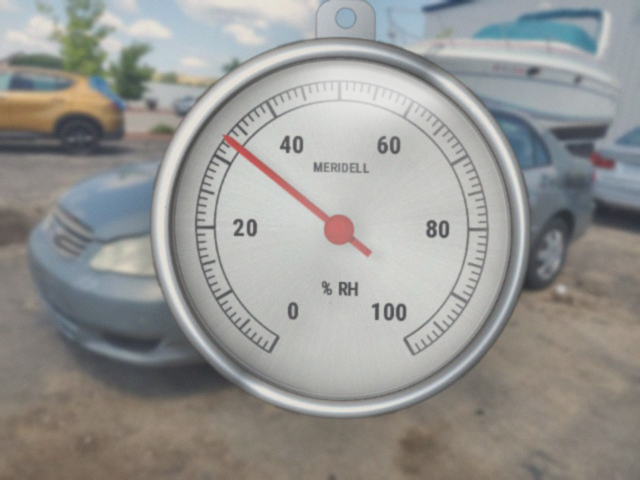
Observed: 33 %
